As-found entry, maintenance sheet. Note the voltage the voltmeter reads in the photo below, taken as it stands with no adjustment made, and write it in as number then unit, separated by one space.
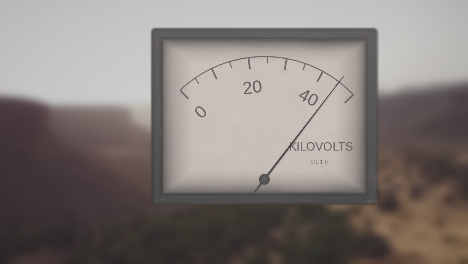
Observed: 45 kV
